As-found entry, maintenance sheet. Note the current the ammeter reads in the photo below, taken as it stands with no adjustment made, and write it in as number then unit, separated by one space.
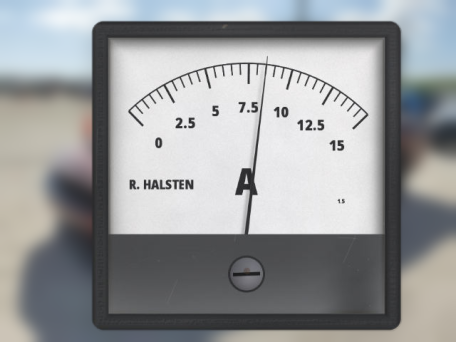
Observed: 8.5 A
